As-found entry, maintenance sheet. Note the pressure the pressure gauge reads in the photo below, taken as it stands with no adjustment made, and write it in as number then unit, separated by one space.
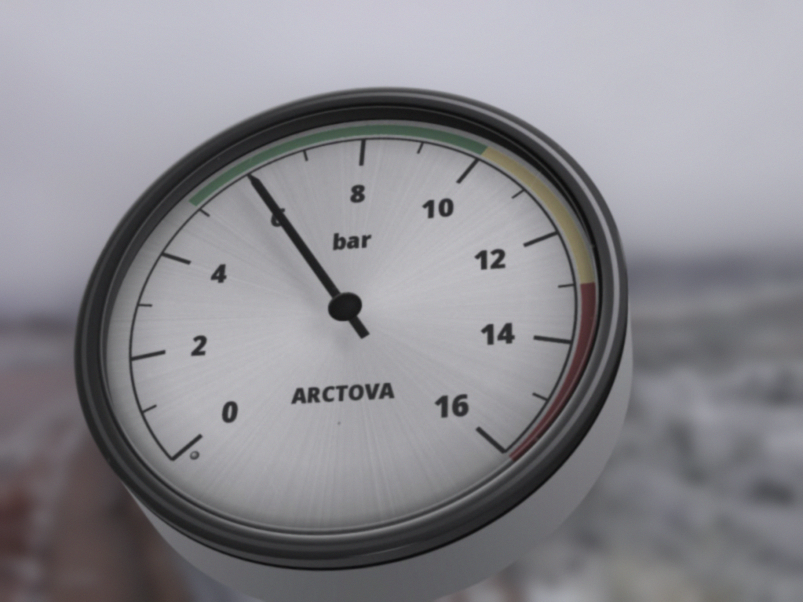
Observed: 6 bar
